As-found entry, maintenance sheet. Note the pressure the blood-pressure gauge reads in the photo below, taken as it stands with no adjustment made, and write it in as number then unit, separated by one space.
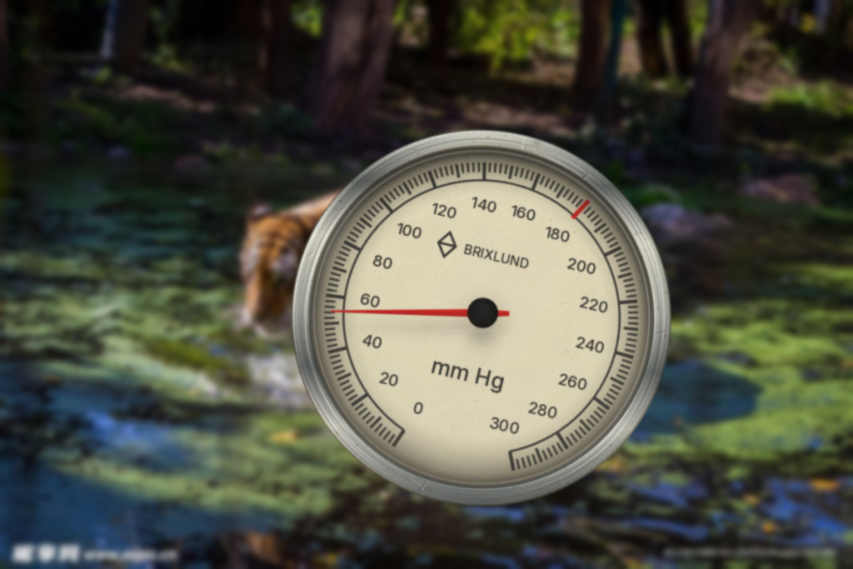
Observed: 54 mmHg
